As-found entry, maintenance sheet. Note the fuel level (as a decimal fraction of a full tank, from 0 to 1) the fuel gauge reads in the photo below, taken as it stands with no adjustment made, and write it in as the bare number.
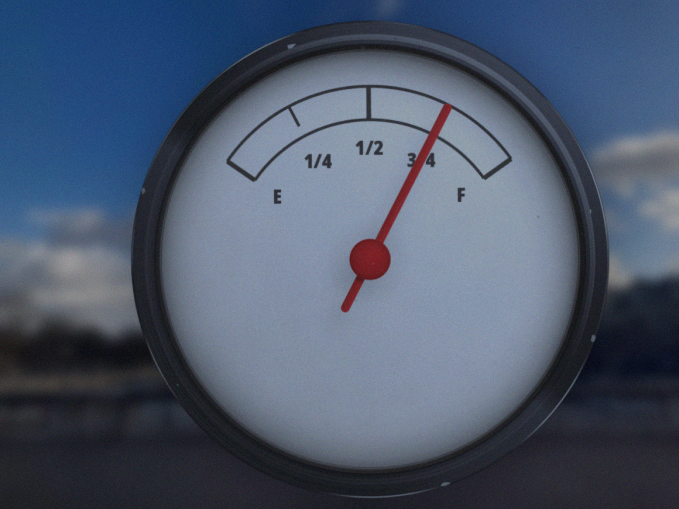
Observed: 0.75
